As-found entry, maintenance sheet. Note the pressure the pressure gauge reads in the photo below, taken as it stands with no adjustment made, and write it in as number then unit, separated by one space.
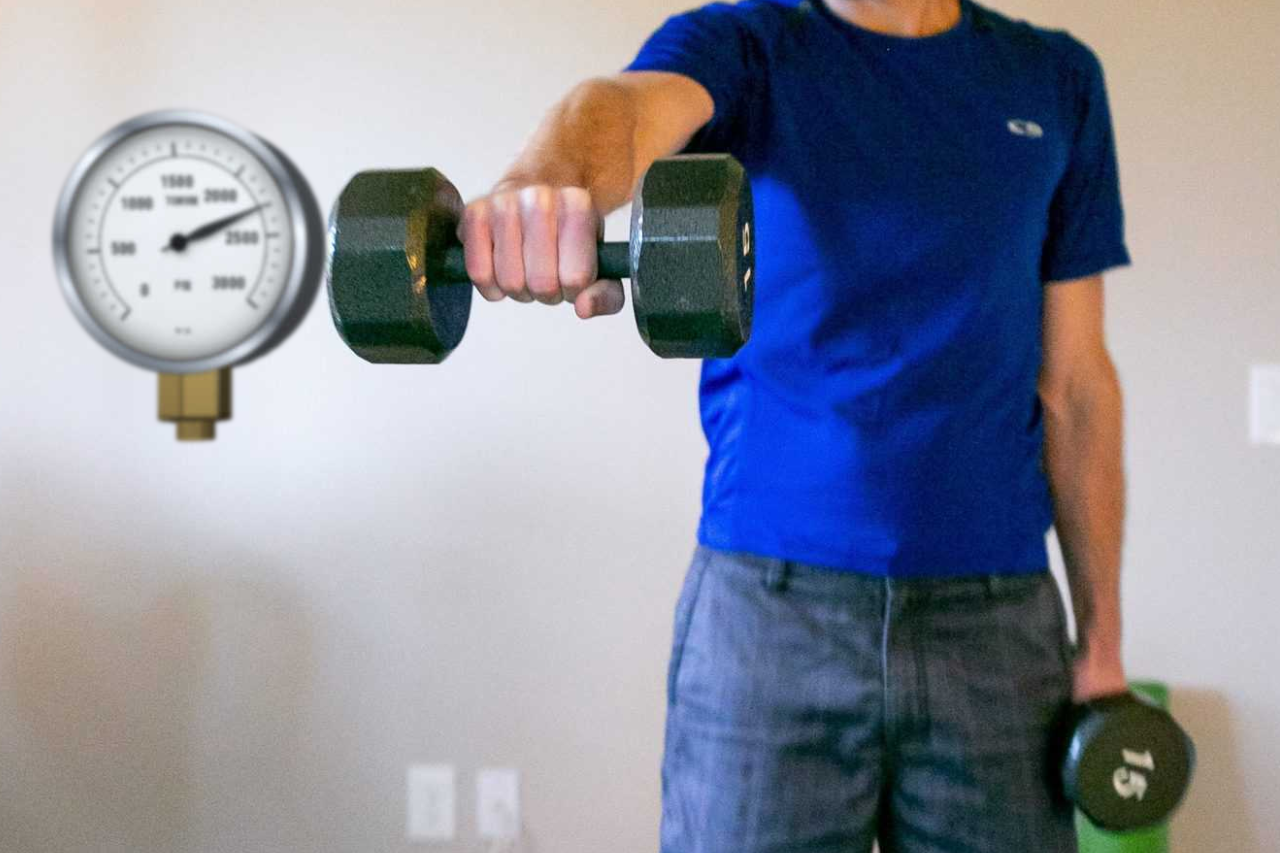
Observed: 2300 psi
